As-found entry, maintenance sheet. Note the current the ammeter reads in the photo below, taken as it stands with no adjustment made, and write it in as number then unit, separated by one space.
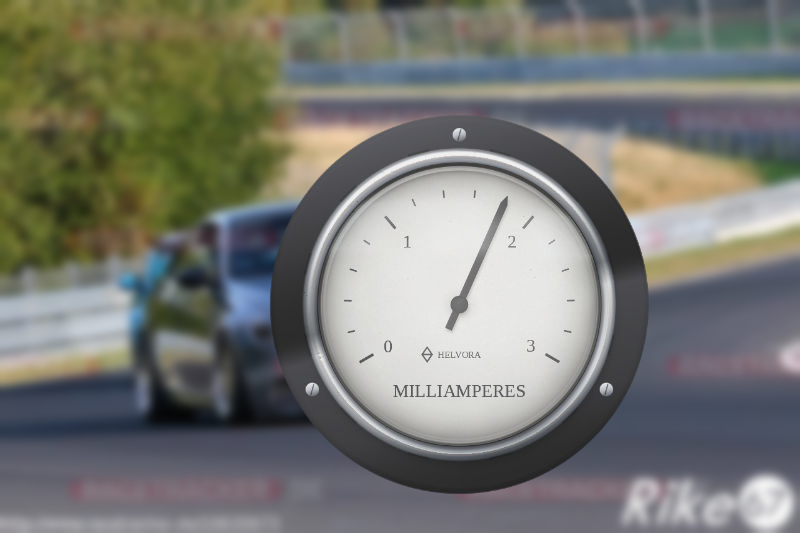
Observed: 1.8 mA
